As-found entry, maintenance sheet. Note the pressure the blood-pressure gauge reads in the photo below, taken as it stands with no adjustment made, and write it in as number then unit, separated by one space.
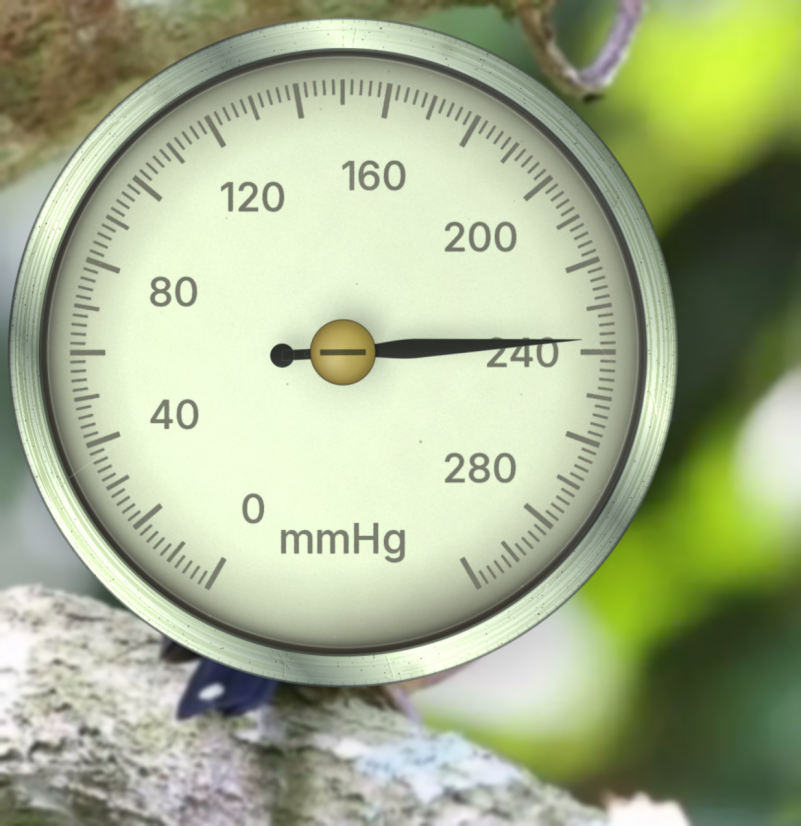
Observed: 237 mmHg
